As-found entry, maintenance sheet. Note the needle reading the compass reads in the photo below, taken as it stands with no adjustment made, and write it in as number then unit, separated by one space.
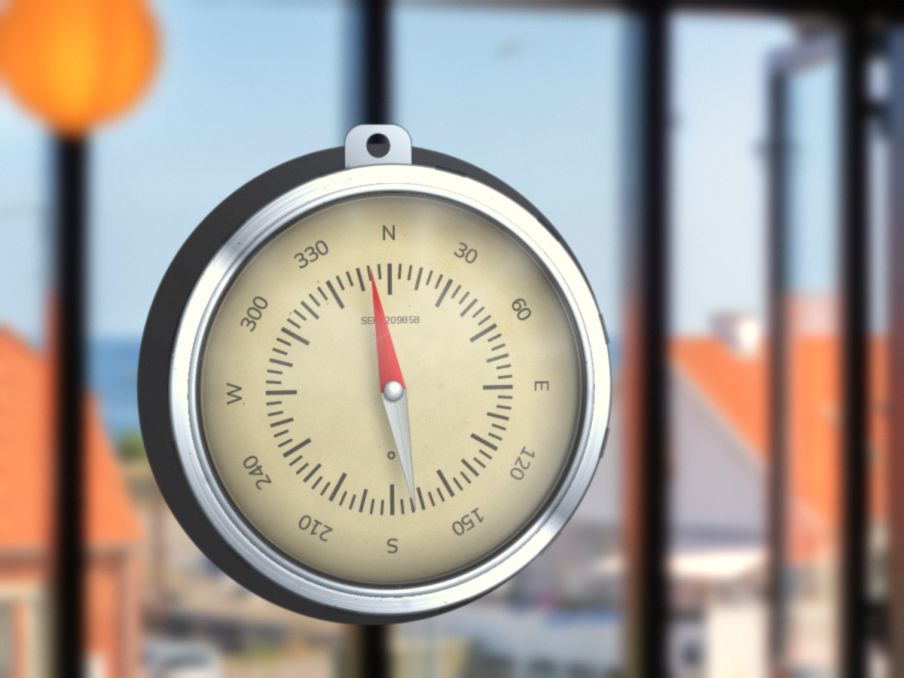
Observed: 350 °
